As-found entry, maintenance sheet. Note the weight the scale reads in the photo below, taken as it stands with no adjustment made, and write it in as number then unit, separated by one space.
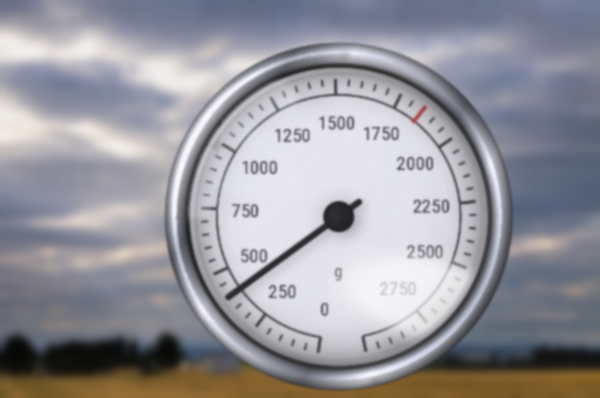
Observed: 400 g
